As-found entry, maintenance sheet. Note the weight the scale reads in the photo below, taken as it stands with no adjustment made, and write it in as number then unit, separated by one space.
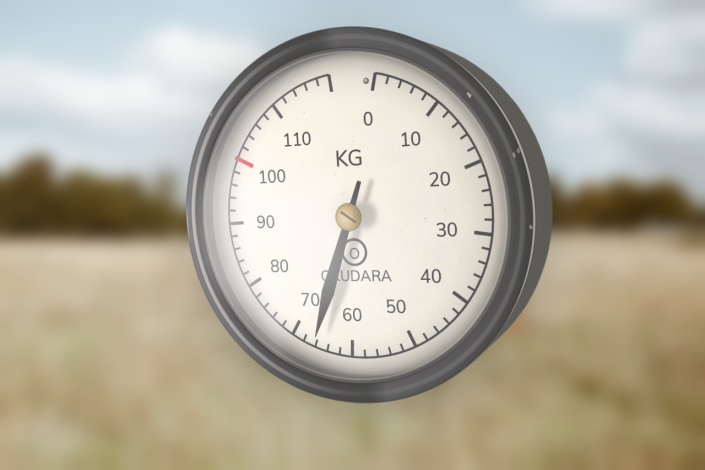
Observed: 66 kg
